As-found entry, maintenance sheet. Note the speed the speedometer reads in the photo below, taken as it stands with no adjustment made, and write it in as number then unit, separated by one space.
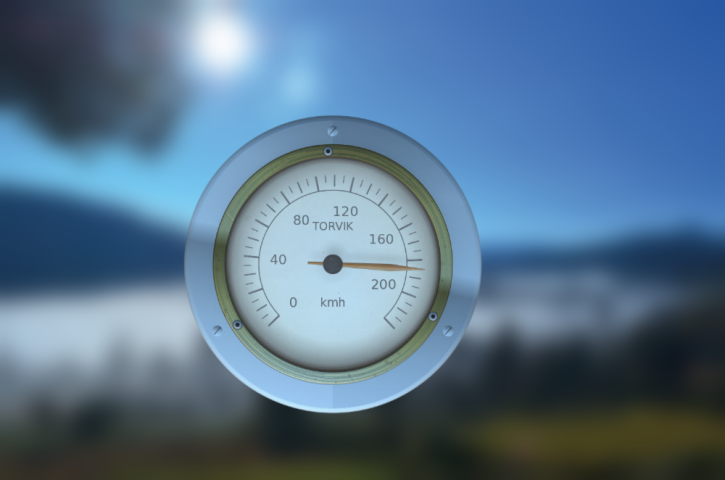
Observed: 185 km/h
